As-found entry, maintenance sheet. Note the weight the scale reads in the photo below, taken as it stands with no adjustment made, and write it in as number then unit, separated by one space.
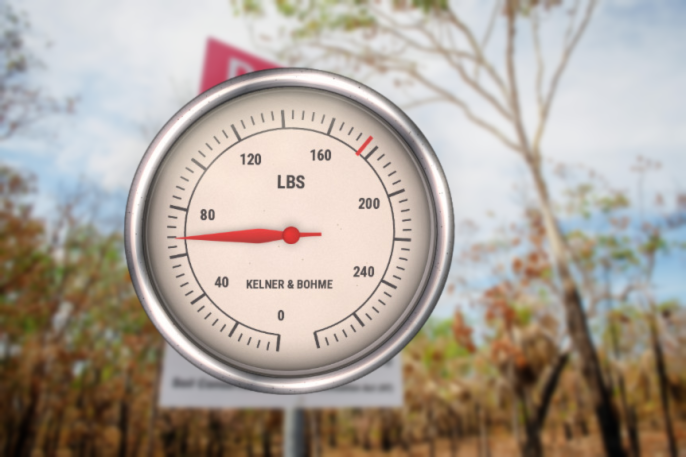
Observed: 68 lb
